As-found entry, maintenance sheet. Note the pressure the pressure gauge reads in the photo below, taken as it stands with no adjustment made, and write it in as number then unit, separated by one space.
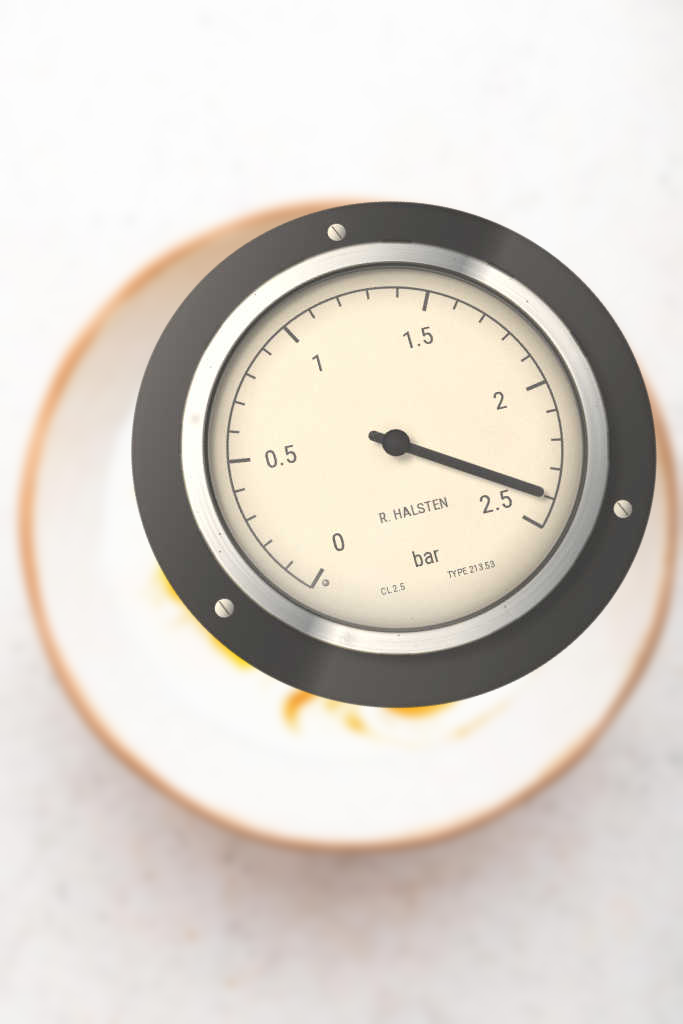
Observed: 2.4 bar
